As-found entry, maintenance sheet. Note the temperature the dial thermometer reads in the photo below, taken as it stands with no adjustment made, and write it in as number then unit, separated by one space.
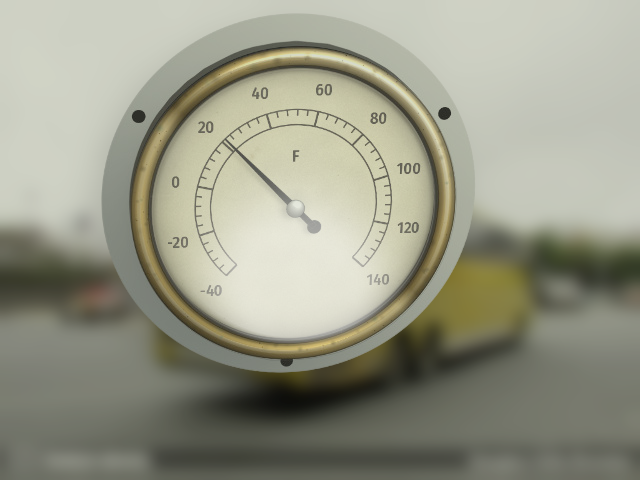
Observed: 22 °F
